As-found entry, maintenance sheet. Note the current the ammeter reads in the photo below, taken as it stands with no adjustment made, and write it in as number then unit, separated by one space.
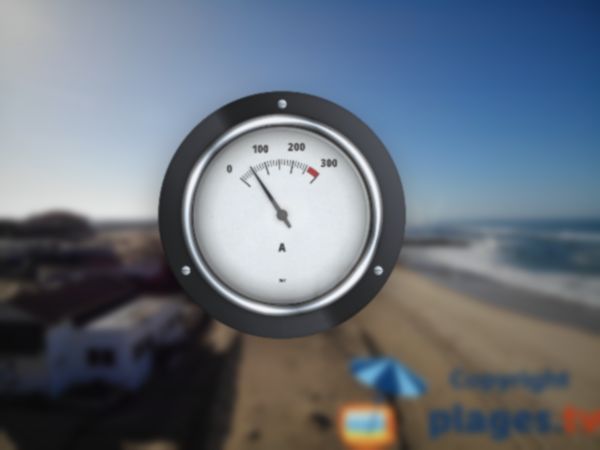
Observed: 50 A
